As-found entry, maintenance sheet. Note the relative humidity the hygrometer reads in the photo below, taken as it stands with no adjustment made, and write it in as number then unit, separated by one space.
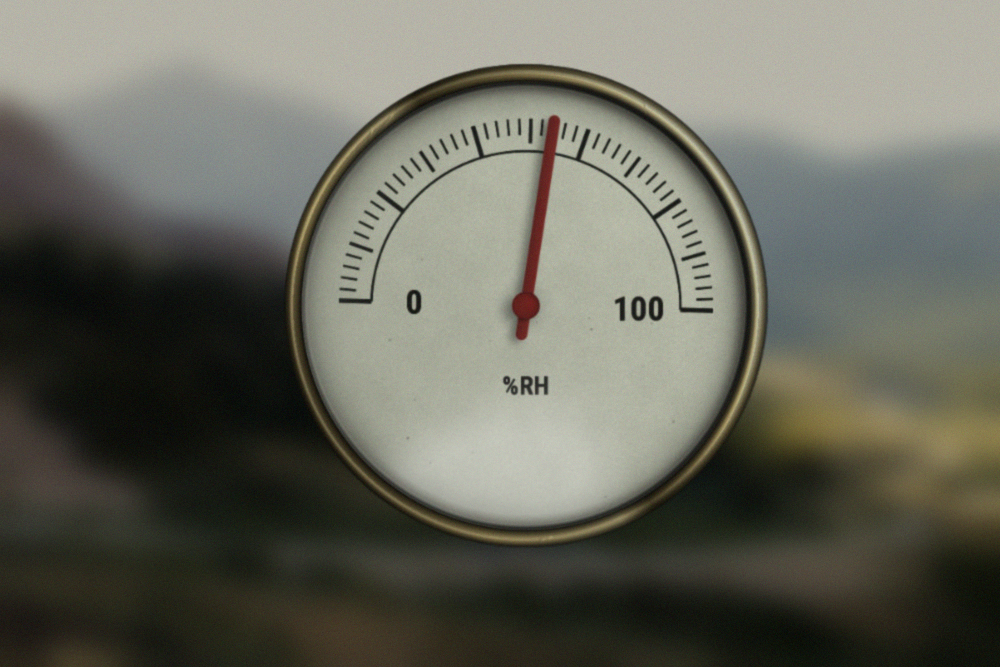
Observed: 54 %
